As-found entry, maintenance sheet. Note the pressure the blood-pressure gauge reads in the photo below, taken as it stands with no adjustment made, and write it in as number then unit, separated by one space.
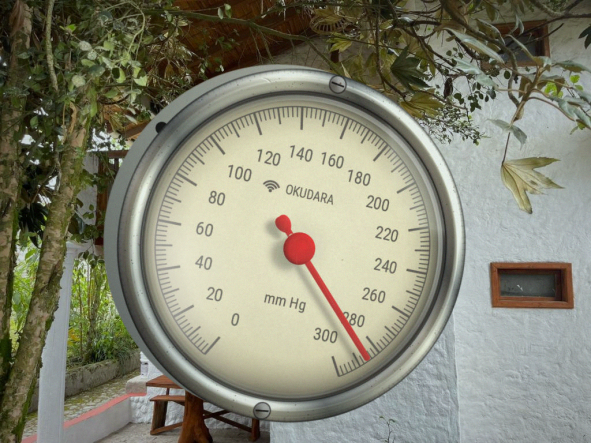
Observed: 286 mmHg
